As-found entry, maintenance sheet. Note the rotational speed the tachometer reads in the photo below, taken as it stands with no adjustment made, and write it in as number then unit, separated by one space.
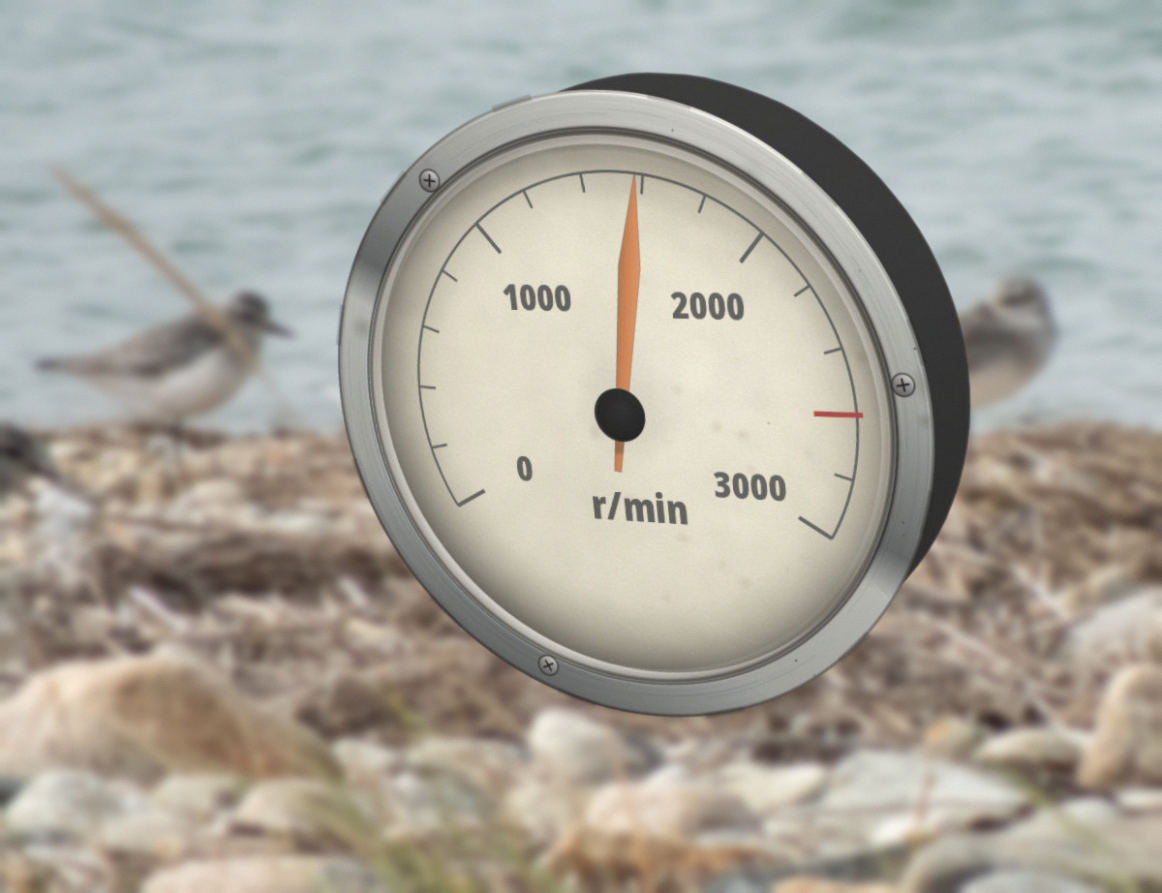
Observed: 1600 rpm
